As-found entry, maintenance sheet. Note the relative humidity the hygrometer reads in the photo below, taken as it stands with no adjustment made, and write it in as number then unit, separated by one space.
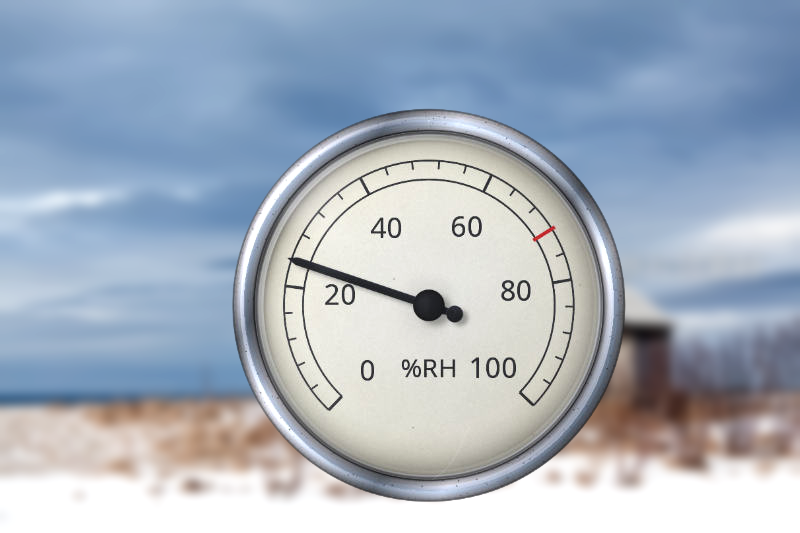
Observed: 24 %
